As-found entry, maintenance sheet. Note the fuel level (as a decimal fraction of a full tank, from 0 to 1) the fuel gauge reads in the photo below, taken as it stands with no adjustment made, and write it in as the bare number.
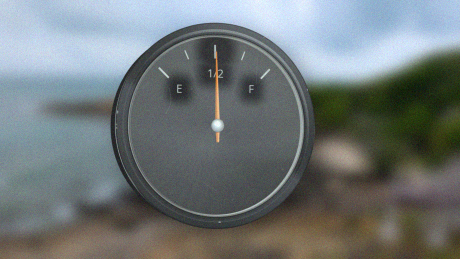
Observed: 0.5
